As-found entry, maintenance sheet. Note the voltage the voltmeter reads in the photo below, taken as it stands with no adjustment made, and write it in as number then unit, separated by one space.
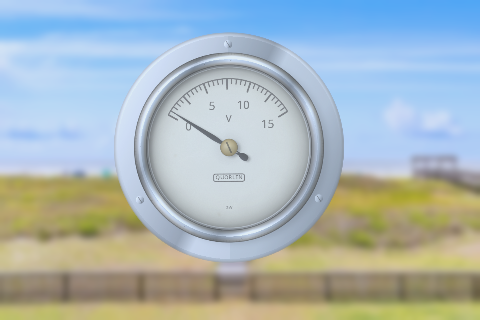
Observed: 0.5 V
